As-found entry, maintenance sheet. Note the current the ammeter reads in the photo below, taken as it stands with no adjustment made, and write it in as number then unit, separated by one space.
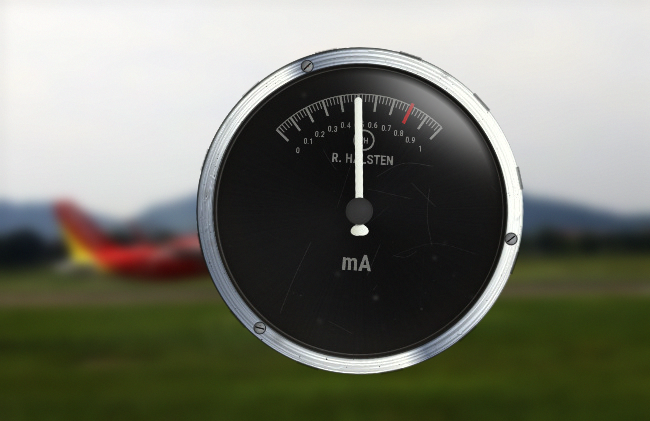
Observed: 0.5 mA
